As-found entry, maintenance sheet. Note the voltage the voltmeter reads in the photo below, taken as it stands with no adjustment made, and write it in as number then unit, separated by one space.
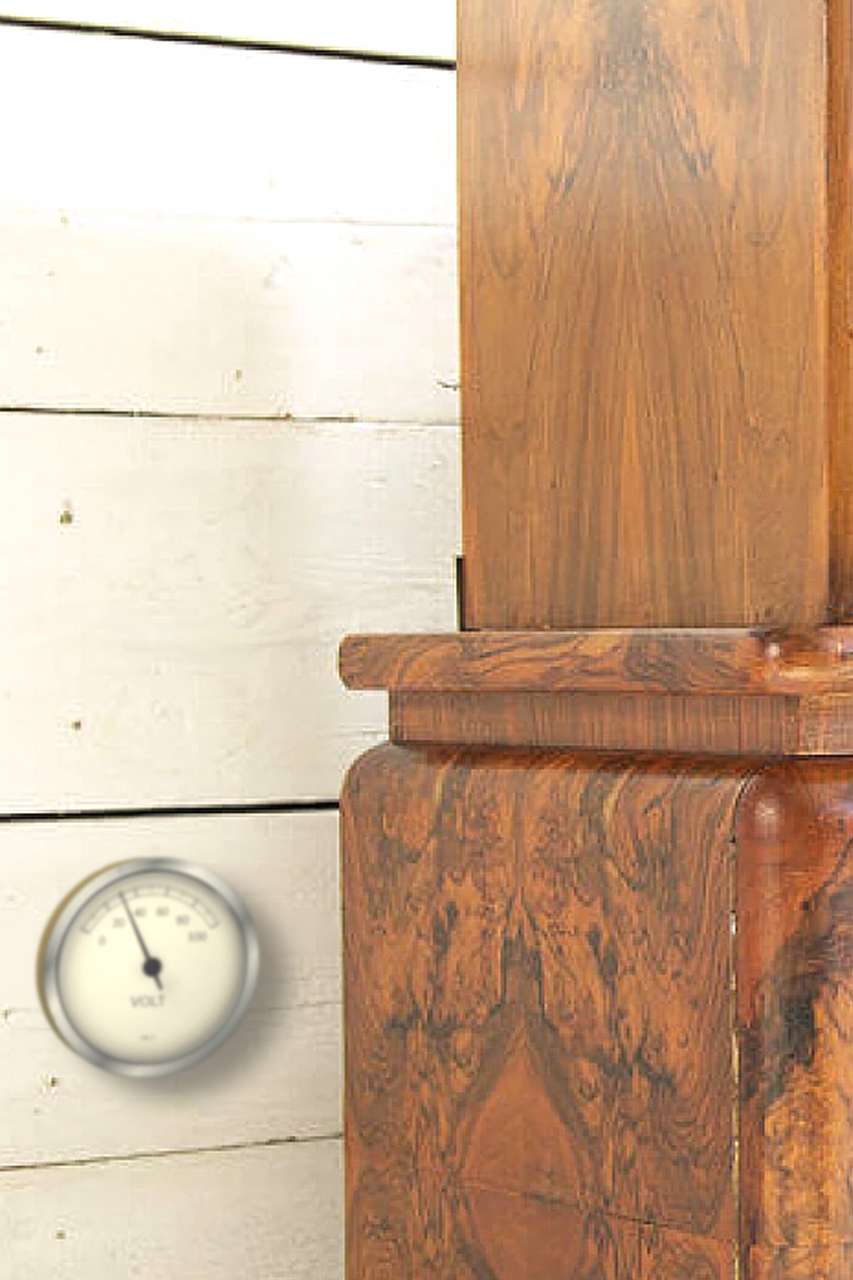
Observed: 30 V
